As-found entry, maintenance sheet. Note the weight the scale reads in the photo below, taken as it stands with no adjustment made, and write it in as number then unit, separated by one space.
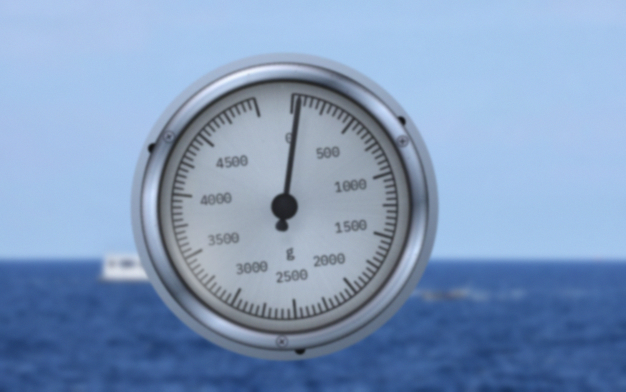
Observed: 50 g
